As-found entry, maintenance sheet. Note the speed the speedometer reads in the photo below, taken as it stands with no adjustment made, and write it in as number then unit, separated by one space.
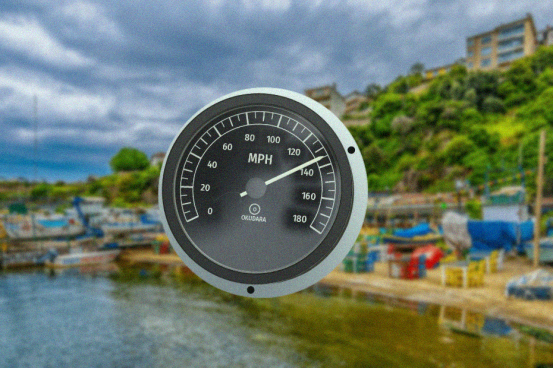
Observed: 135 mph
